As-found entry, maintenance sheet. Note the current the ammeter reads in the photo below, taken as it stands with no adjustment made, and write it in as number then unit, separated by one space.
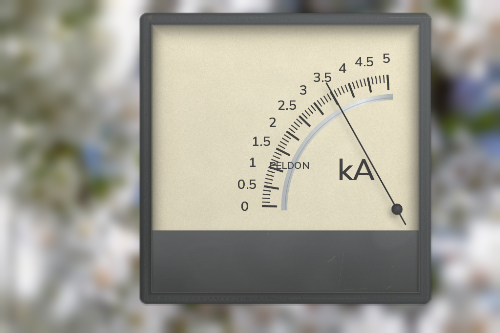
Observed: 3.5 kA
